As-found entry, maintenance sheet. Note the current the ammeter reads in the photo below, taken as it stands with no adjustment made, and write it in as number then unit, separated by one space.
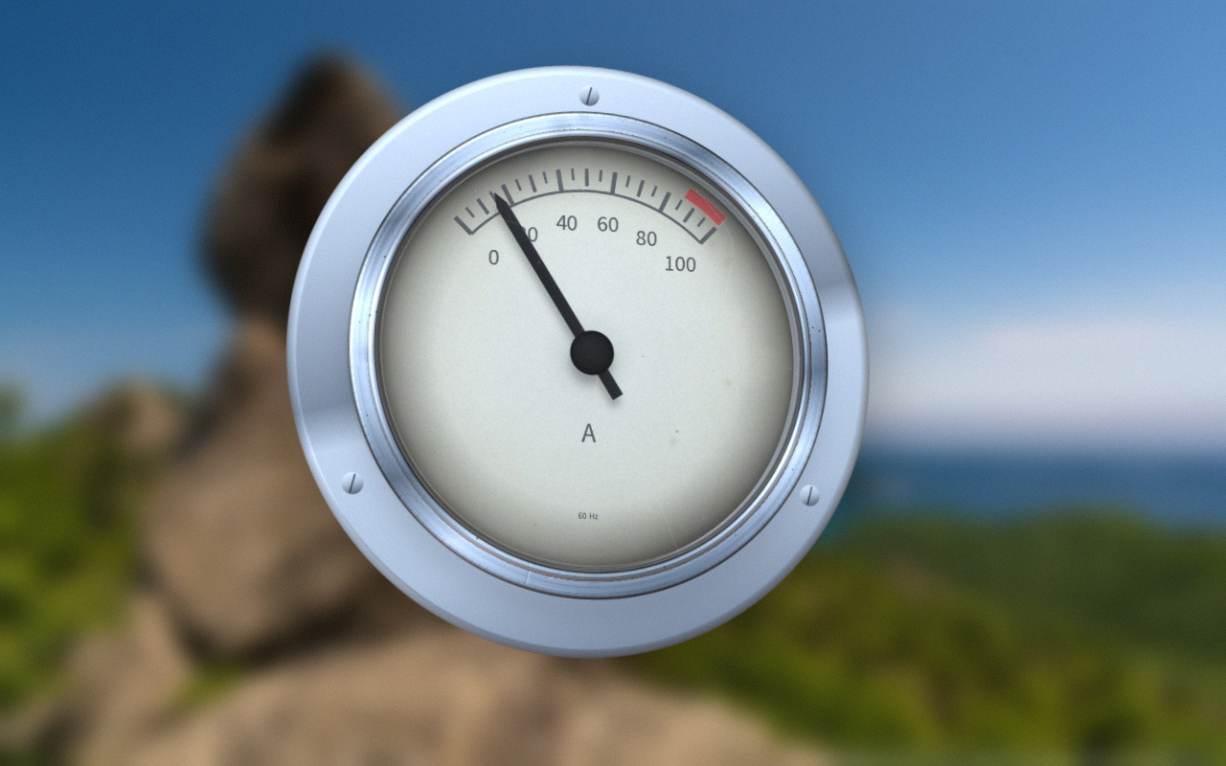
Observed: 15 A
